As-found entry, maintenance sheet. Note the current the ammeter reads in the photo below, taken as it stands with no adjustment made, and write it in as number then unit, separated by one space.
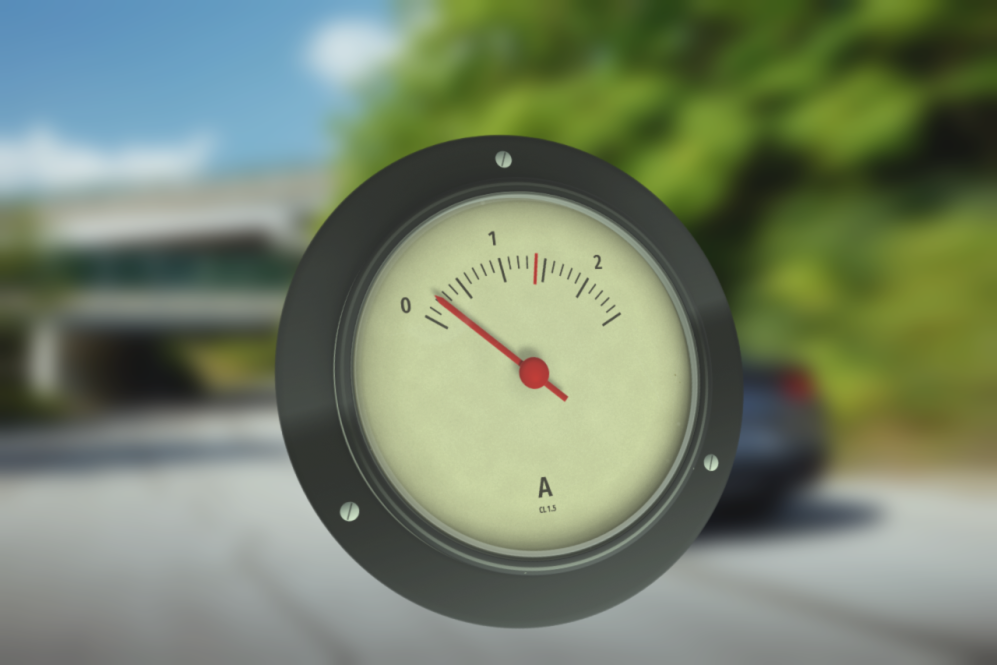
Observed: 0.2 A
